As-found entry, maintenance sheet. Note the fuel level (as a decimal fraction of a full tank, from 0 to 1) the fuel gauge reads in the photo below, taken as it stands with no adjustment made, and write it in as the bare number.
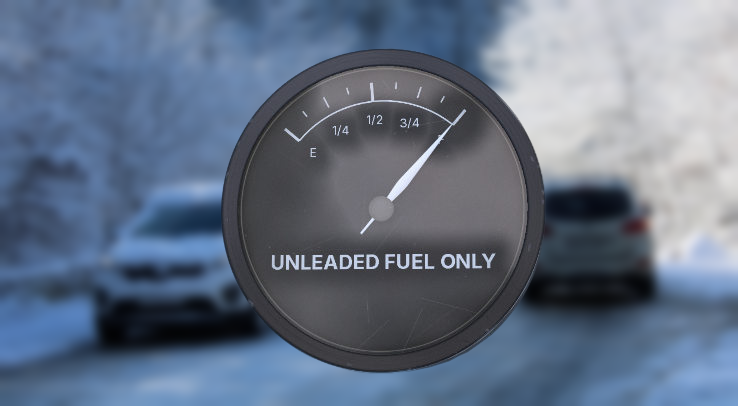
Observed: 1
